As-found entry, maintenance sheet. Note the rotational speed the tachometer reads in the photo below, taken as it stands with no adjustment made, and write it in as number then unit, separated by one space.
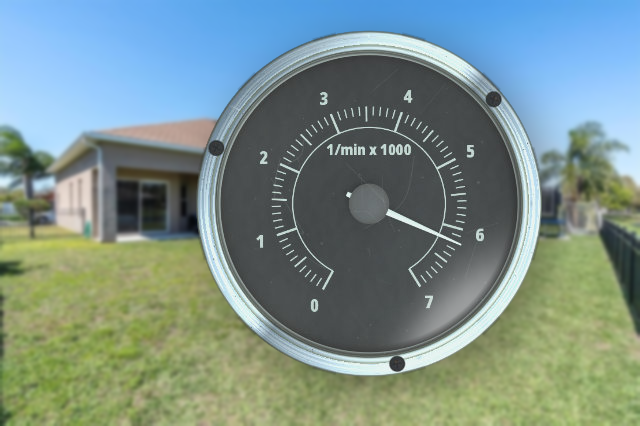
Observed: 6200 rpm
